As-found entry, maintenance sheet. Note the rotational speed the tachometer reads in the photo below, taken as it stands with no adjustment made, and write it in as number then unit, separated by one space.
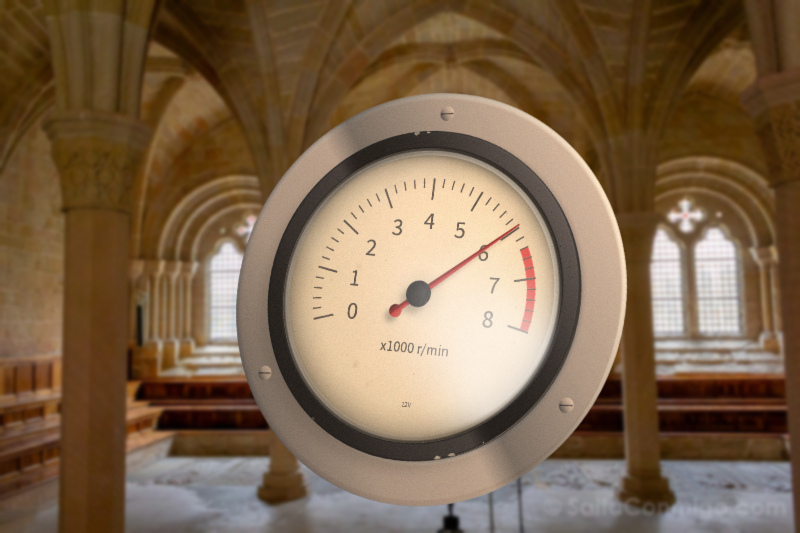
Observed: 6000 rpm
